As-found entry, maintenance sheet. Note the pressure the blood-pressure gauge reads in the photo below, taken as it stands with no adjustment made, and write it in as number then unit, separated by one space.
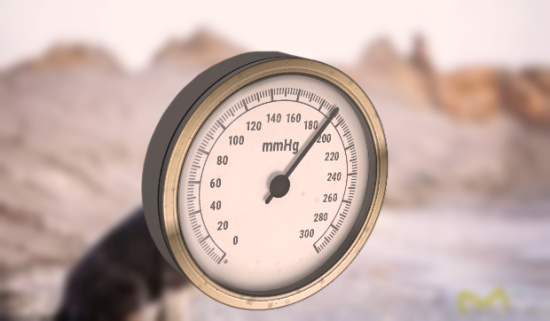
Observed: 190 mmHg
